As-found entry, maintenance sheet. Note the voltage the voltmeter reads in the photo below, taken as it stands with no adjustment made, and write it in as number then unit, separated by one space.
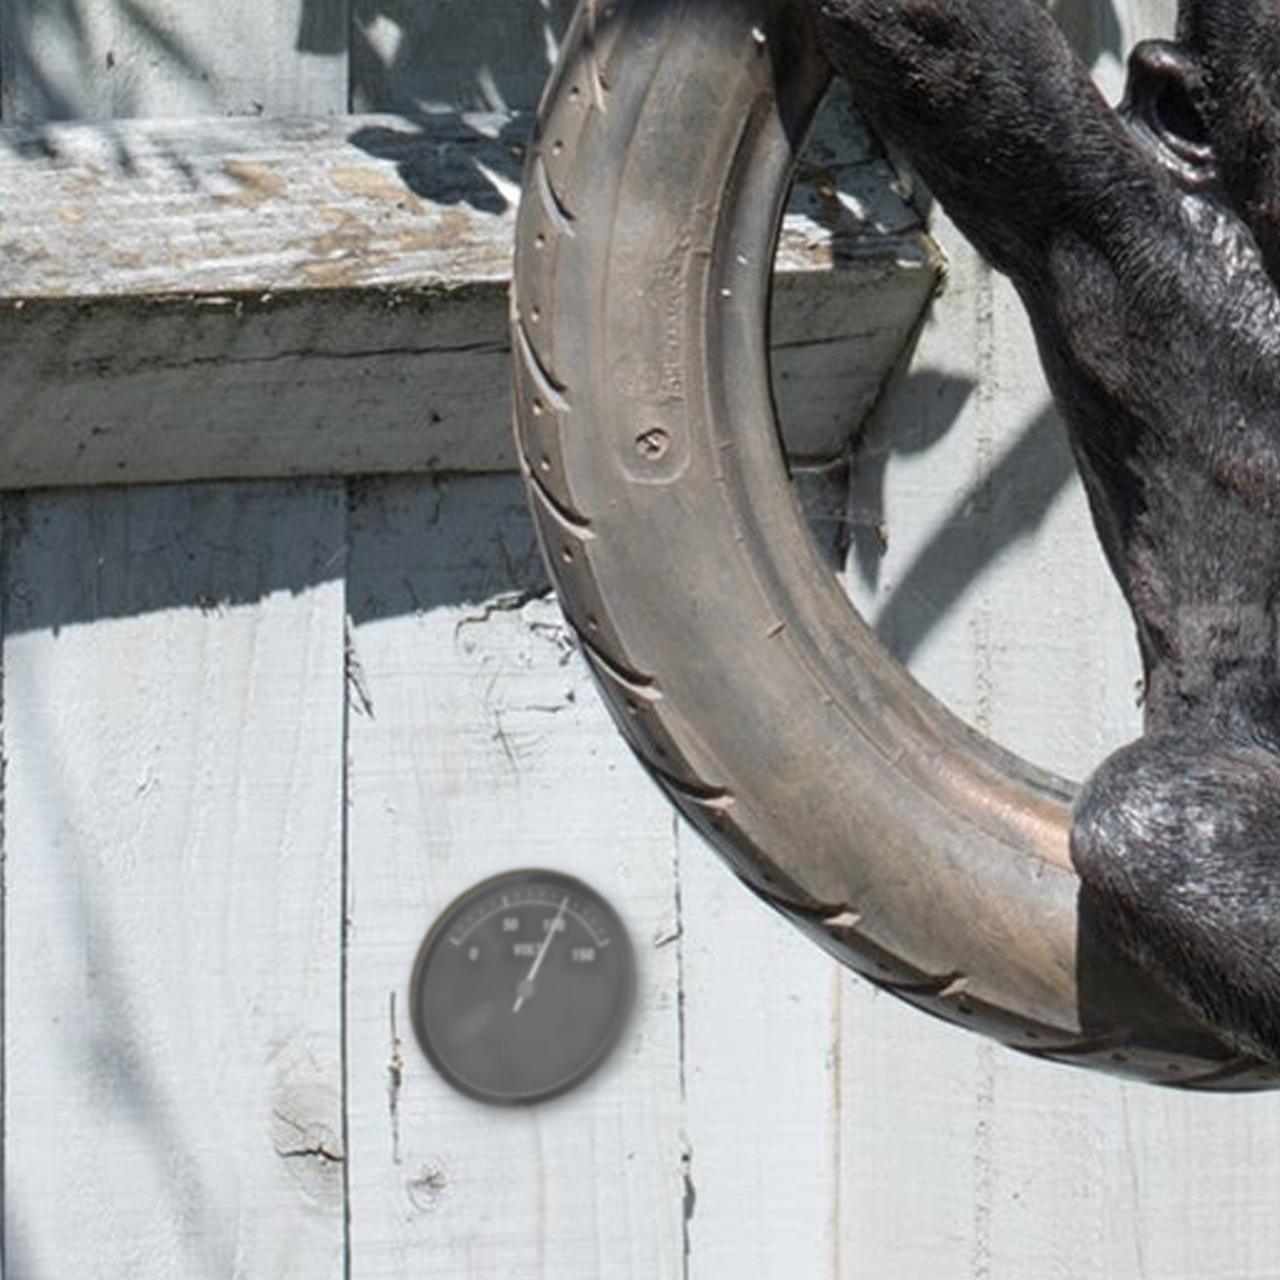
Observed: 100 V
